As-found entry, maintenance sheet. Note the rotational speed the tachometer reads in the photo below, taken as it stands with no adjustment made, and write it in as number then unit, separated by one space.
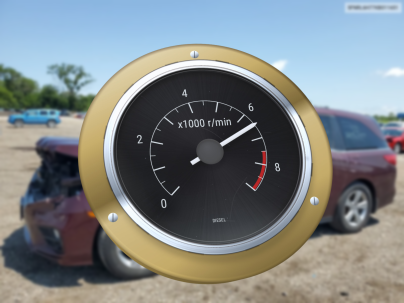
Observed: 6500 rpm
